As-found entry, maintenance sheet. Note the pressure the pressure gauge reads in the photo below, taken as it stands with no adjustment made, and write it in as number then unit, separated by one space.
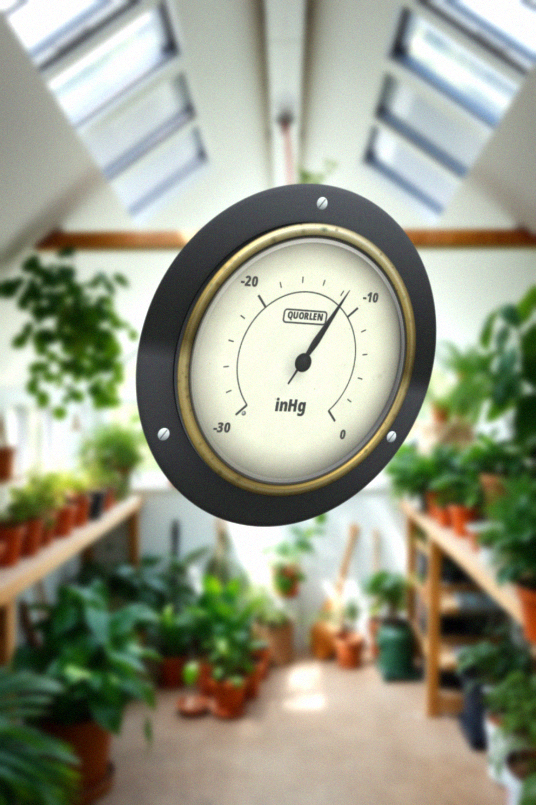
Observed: -12 inHg
